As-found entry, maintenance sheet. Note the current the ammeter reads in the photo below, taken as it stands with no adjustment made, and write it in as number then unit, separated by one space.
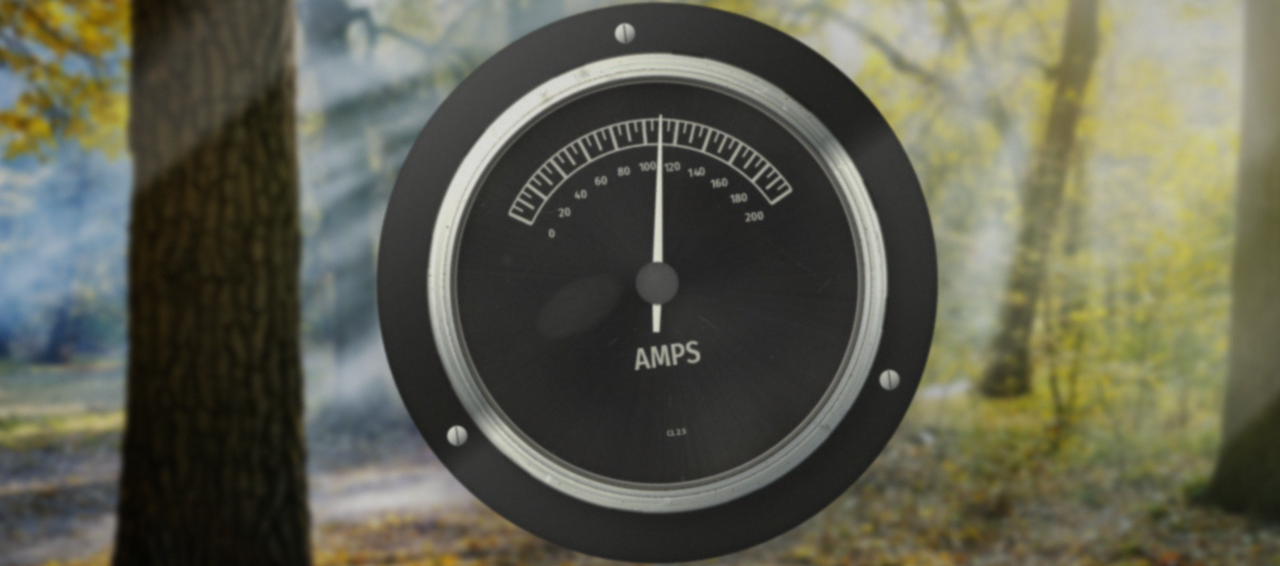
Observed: 110 A
